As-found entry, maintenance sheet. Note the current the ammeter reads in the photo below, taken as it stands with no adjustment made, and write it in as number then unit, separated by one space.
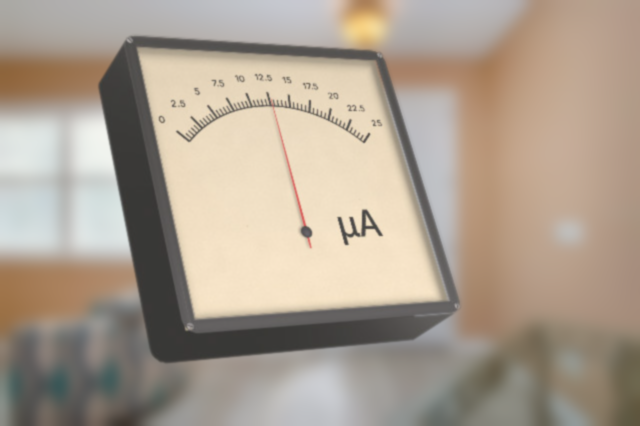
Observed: 12.5 µA
